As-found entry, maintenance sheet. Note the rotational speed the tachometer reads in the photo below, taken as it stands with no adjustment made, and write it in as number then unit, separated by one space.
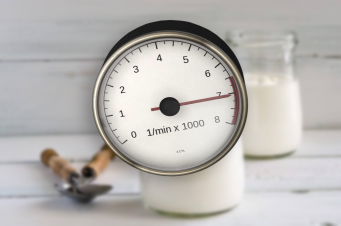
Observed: 7000 rpm
